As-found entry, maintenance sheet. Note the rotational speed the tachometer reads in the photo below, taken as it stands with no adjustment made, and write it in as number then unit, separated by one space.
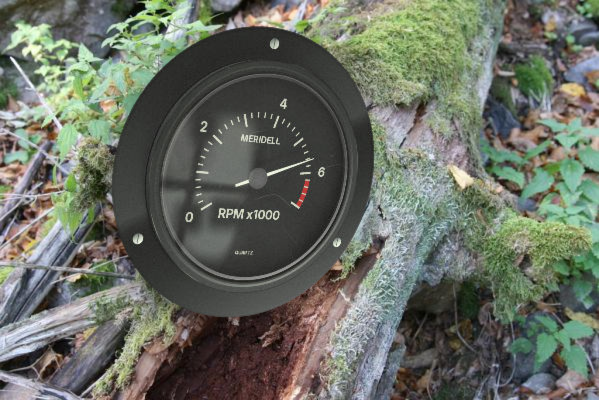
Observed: 5600 rpm
